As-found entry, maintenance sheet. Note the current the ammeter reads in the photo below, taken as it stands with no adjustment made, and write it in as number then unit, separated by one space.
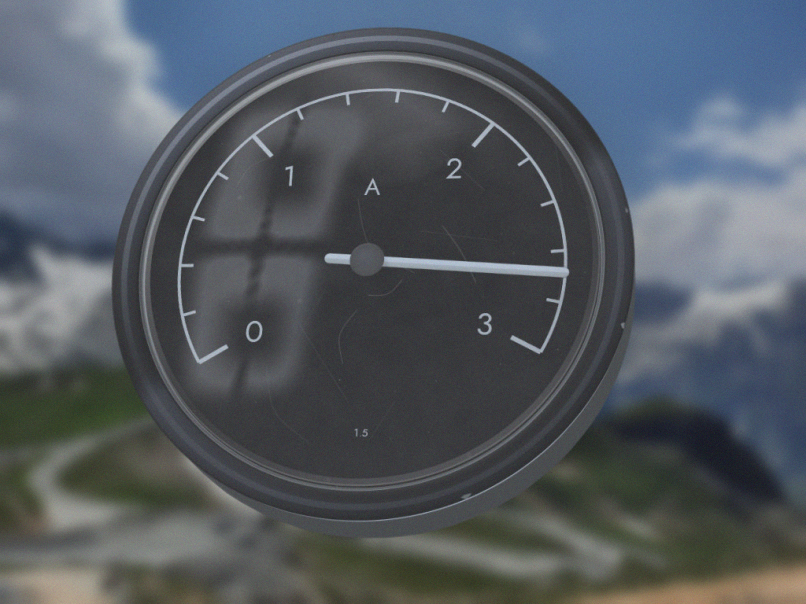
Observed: 2.7 A
